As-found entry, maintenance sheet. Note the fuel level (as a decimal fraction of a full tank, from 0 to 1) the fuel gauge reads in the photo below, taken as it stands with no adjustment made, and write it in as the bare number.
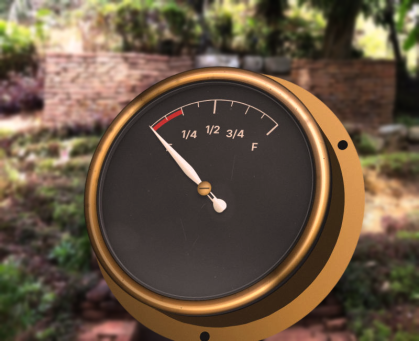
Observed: 0
